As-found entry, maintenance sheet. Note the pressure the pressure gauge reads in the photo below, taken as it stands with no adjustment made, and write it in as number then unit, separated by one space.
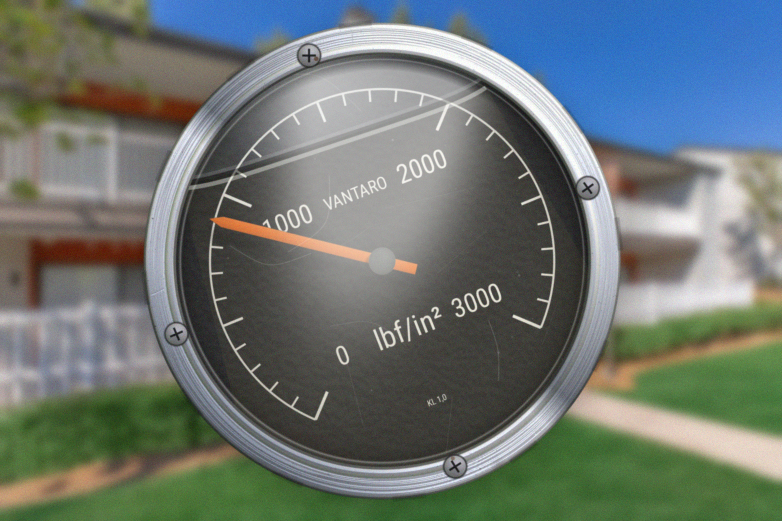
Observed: 900 psi
